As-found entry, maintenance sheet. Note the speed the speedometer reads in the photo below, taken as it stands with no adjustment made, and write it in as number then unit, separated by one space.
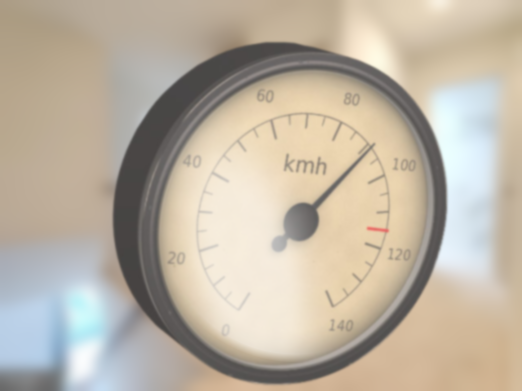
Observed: 90 km/h
